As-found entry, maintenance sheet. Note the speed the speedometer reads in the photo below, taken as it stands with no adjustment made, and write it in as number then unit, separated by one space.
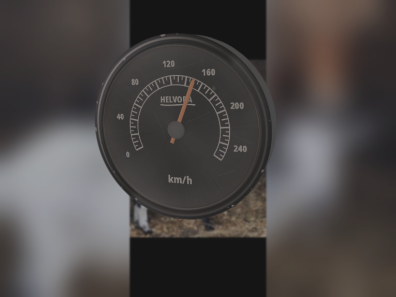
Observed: 150 km/h
